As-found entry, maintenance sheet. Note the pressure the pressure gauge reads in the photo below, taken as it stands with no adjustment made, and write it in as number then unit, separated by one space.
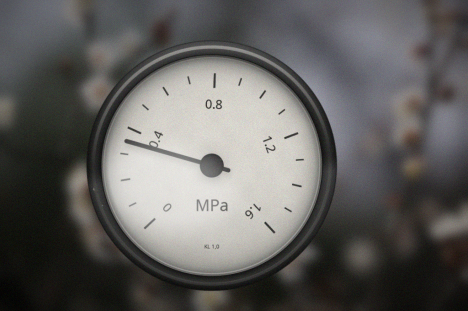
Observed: 0.35 MPa
